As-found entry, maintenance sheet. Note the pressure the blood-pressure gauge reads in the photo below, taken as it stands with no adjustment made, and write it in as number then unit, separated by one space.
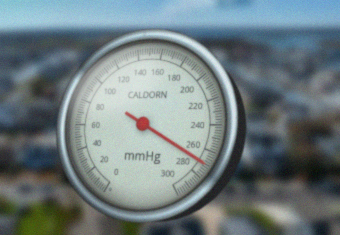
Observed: 270 mmHg
